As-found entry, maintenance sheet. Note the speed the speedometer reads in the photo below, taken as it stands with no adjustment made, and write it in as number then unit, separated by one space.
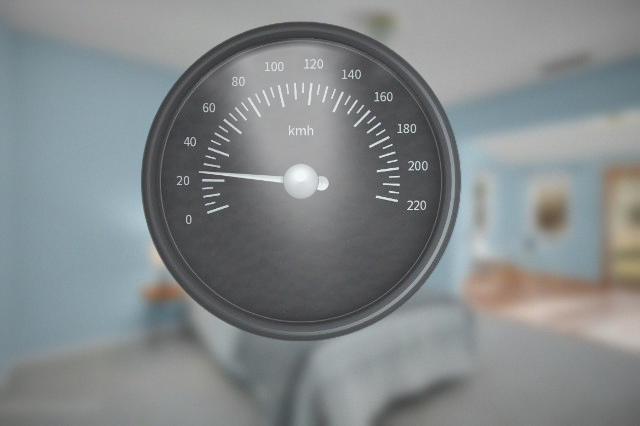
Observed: 25 km/h
